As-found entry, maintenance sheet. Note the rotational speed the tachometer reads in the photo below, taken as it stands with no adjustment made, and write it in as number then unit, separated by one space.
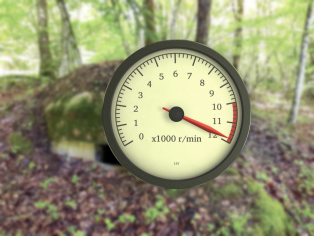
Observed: 11800 rpm
